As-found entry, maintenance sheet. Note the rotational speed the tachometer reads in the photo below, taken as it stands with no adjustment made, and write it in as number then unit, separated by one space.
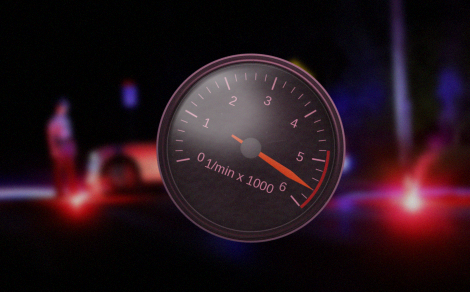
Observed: 5600 rpm
